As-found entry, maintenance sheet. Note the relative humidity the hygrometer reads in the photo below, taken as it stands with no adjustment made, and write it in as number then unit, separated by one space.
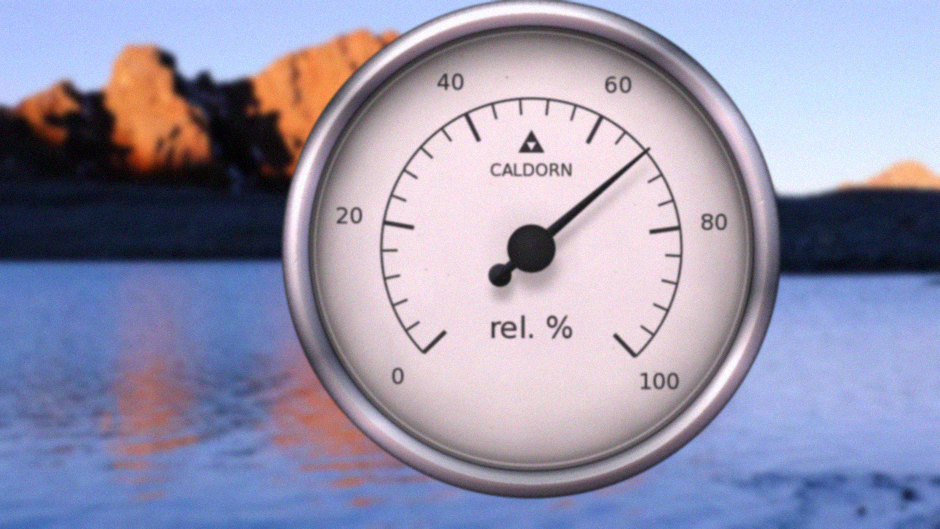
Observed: 68 %
